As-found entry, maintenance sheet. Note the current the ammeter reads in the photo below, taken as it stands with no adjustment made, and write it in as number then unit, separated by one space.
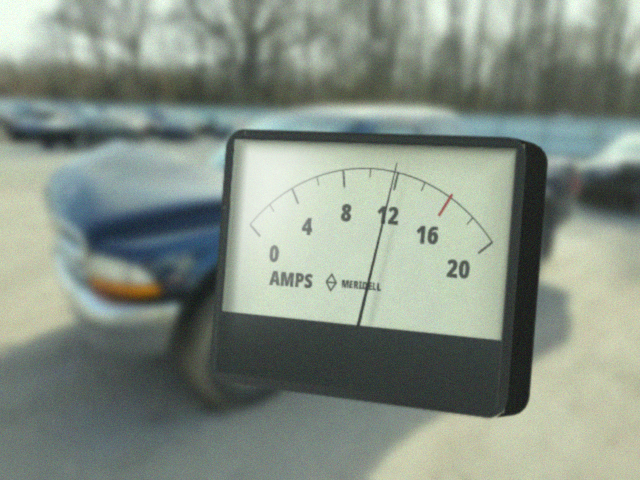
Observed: 12 A
